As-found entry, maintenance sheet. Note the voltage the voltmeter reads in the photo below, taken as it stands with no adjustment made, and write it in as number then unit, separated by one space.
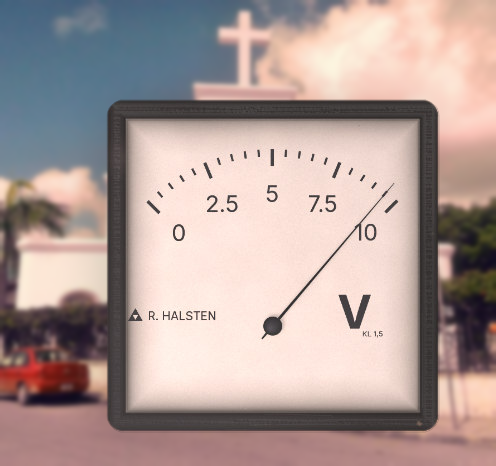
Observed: 9.5 V
